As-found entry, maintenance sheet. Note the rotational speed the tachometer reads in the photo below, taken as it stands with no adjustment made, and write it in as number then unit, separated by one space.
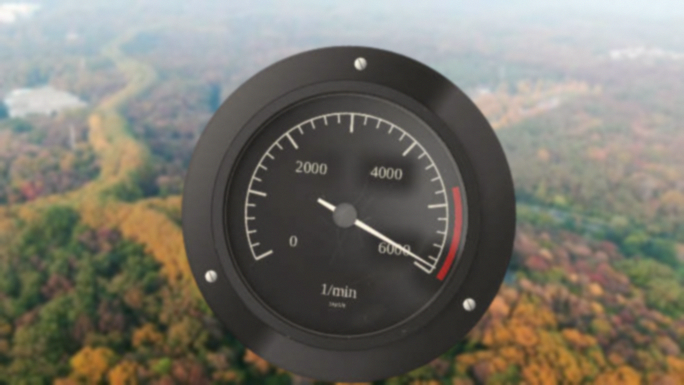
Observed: 5900 rpm
